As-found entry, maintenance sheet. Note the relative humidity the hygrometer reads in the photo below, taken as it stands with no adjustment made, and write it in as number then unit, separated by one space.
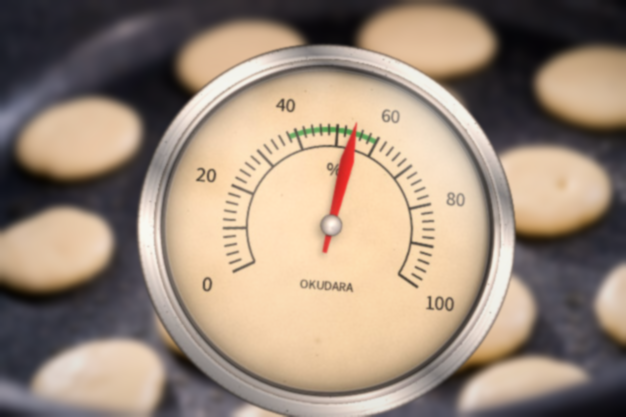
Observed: 54 %
